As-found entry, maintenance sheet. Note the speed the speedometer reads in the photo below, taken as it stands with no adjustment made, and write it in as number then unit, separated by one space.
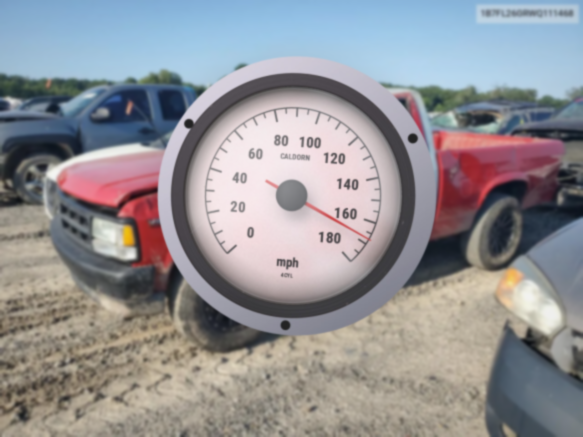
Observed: 167.5 mph
